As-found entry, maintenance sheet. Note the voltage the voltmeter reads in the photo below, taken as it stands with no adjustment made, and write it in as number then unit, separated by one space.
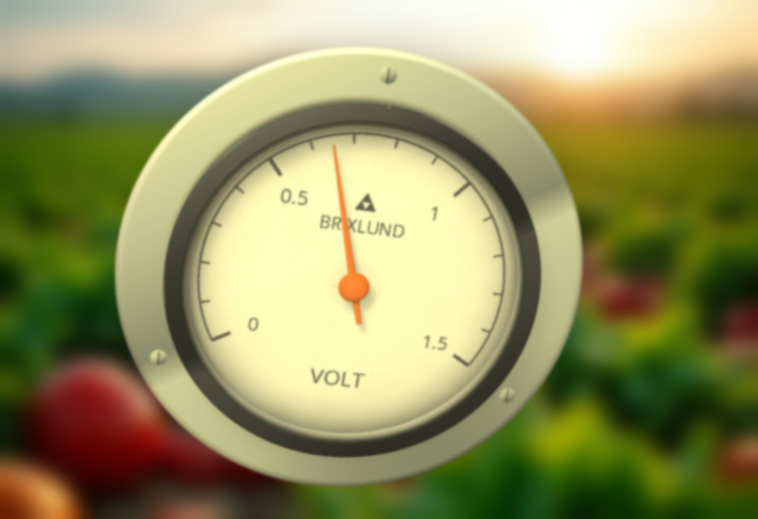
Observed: 0.65 V
